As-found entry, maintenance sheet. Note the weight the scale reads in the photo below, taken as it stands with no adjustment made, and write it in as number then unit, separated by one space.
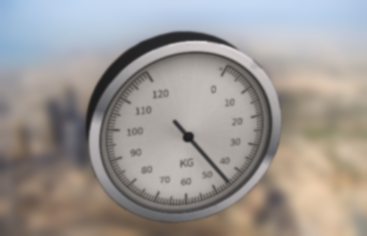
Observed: 45 kg
